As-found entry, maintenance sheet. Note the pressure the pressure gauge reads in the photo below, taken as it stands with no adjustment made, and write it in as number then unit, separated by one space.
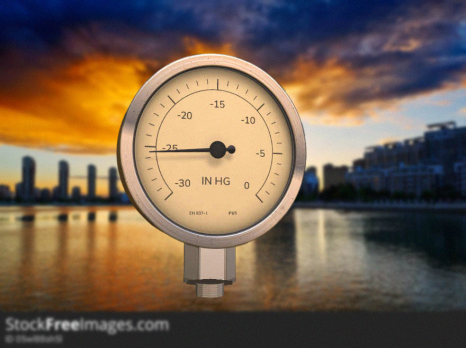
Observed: -25.5 inHg
